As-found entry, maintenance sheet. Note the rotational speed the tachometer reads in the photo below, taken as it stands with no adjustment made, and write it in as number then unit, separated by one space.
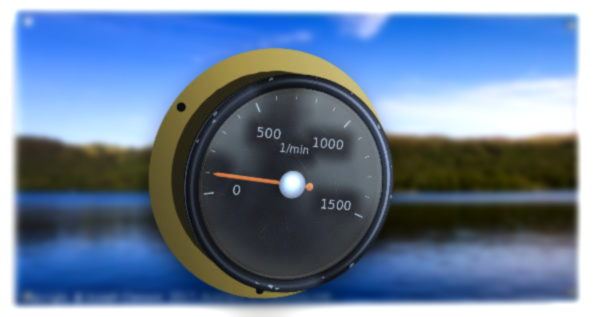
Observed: 100 rpm
